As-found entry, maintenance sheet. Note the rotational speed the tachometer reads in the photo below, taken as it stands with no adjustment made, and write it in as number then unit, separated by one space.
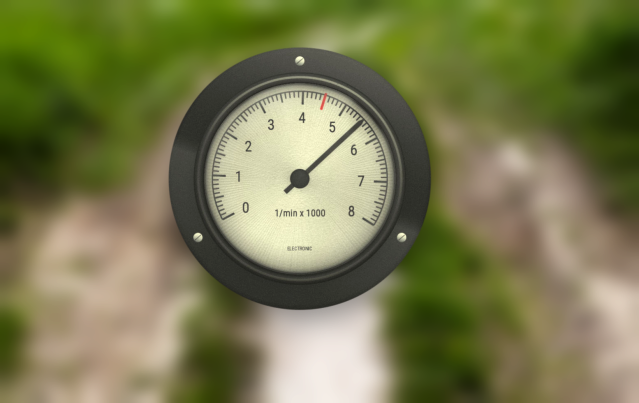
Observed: 5500 rpm
